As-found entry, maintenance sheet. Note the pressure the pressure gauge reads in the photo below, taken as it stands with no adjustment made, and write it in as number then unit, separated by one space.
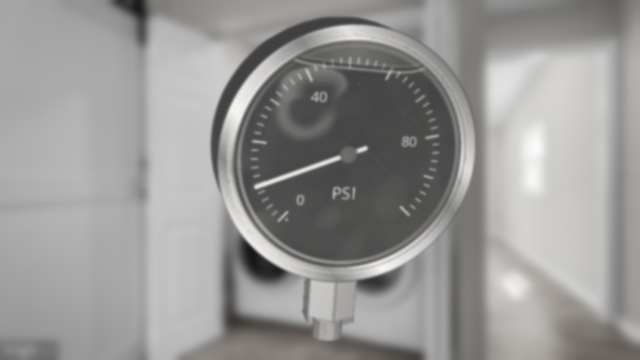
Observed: 10 psi
